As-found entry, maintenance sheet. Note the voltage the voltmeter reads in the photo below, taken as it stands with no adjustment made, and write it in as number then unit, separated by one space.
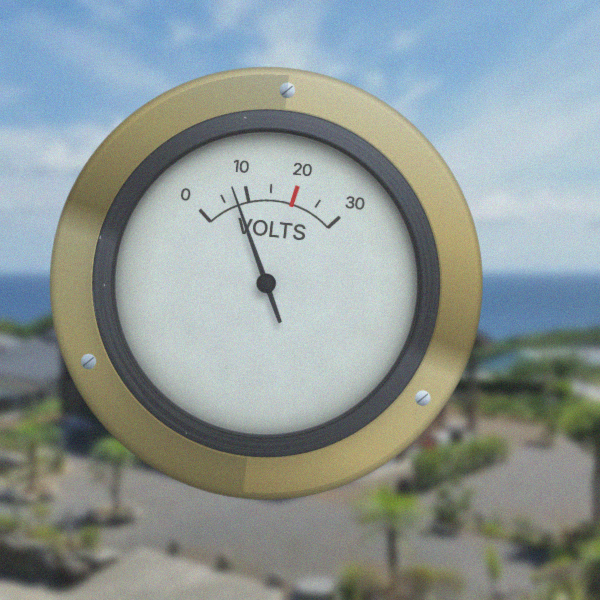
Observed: 7.5 V
